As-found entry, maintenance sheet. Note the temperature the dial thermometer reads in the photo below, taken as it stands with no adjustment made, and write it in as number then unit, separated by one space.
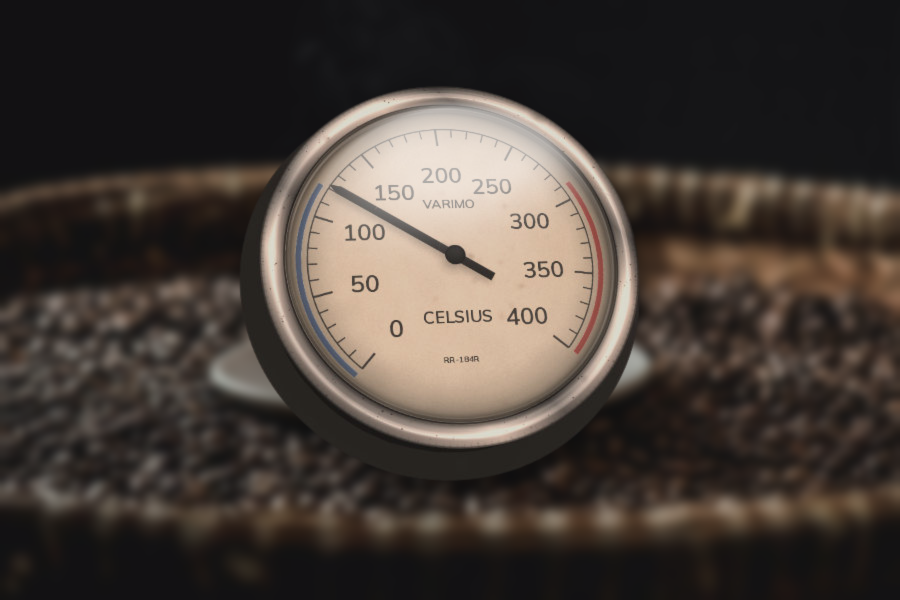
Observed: 120 °C
